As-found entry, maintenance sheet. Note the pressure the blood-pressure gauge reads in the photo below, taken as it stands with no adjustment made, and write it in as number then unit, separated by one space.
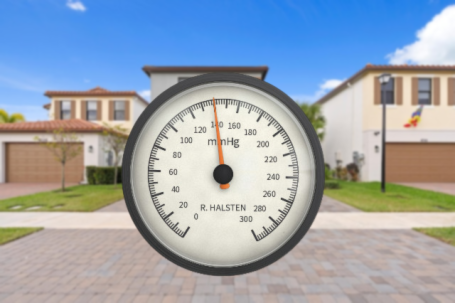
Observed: 140 mmHg
